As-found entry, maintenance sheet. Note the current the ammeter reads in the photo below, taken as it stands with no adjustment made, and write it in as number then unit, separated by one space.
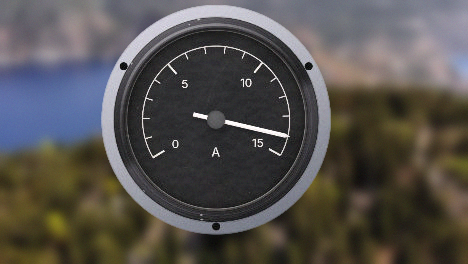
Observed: 14 A
